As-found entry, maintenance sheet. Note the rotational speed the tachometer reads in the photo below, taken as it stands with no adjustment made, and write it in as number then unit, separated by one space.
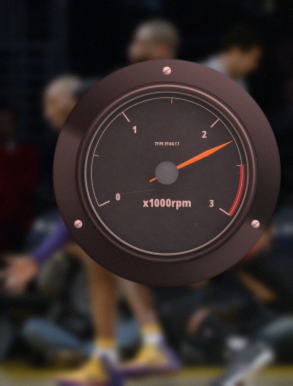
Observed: 2250 rpm
